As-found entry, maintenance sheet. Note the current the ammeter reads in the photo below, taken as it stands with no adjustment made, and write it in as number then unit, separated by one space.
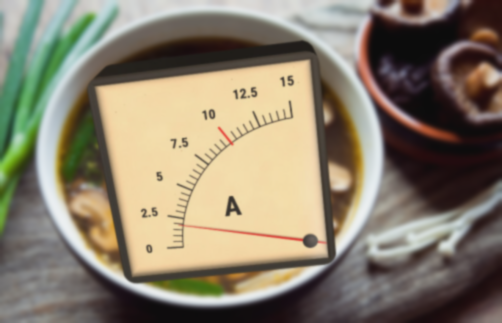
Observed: 2 A
